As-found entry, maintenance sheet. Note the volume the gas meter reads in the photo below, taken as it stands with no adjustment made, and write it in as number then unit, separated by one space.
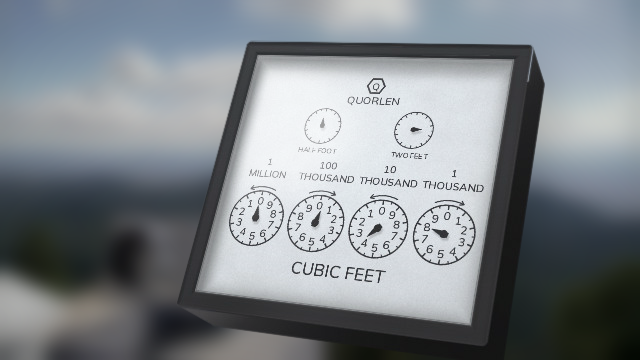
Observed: 3800 ft³
